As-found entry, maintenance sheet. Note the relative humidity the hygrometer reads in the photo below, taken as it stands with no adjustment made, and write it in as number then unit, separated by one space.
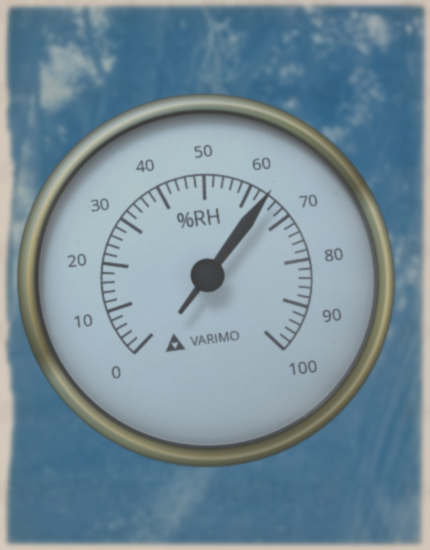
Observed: 64 %
